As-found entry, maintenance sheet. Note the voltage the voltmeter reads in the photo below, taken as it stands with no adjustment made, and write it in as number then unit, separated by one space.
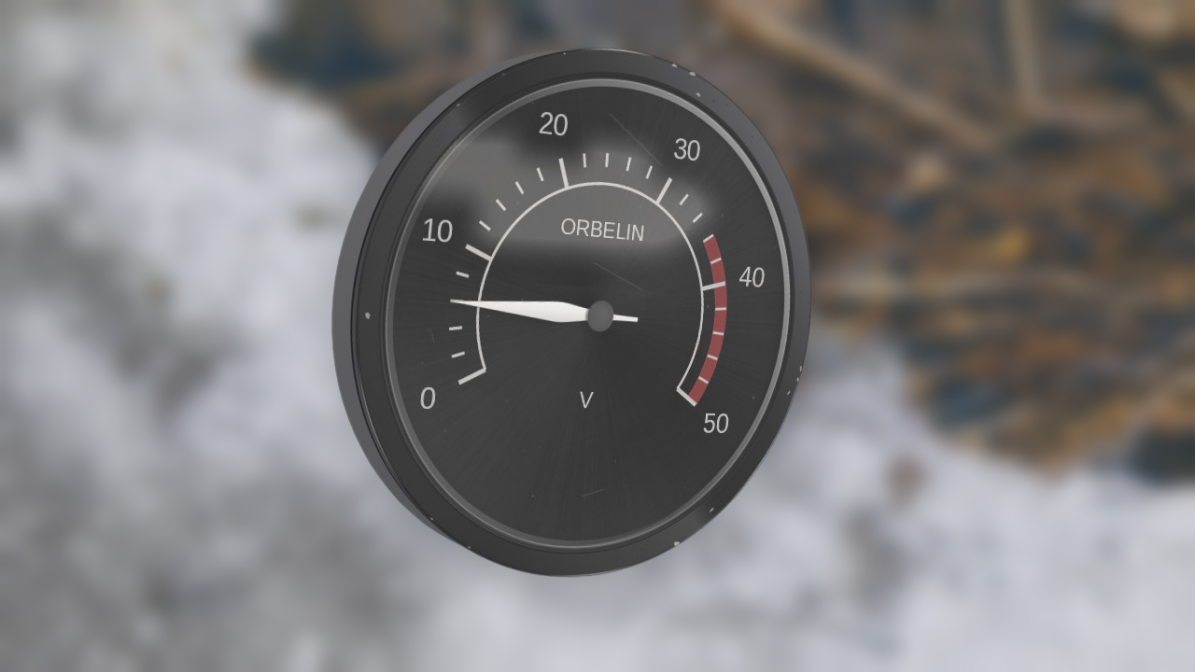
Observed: 6 V
